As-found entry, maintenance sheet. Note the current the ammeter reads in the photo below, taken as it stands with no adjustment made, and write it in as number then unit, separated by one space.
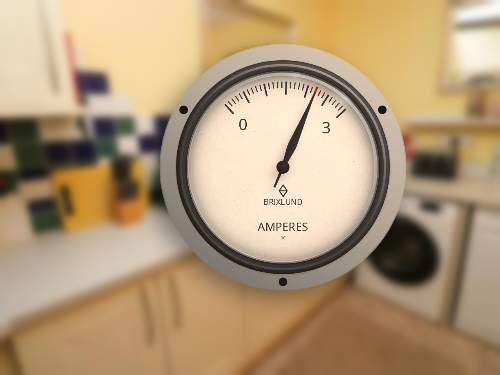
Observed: 2.2 A
